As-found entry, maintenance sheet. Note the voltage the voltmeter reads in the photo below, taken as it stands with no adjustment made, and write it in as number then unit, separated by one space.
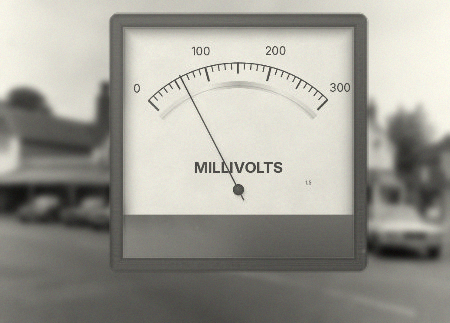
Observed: 60 mV
